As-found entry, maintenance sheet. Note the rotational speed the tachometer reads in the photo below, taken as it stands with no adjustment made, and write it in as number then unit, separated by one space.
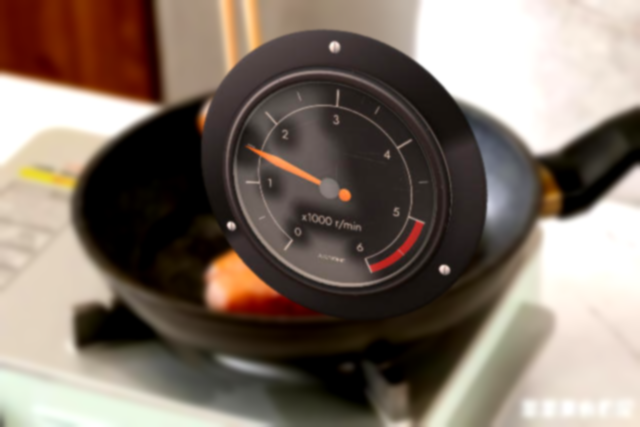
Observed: 1500 rpm
